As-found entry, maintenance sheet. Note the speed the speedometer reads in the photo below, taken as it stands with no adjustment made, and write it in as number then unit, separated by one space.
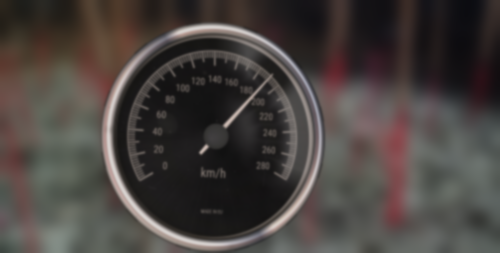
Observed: 190 km/h
